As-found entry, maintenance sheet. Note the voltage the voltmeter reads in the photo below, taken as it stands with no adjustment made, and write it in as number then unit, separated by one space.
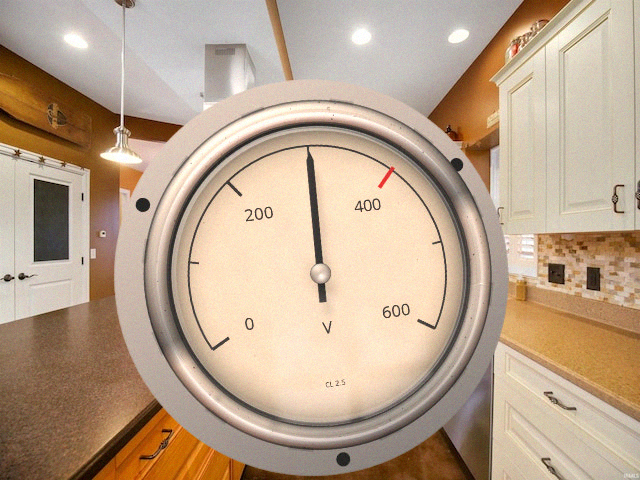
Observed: 300 V
